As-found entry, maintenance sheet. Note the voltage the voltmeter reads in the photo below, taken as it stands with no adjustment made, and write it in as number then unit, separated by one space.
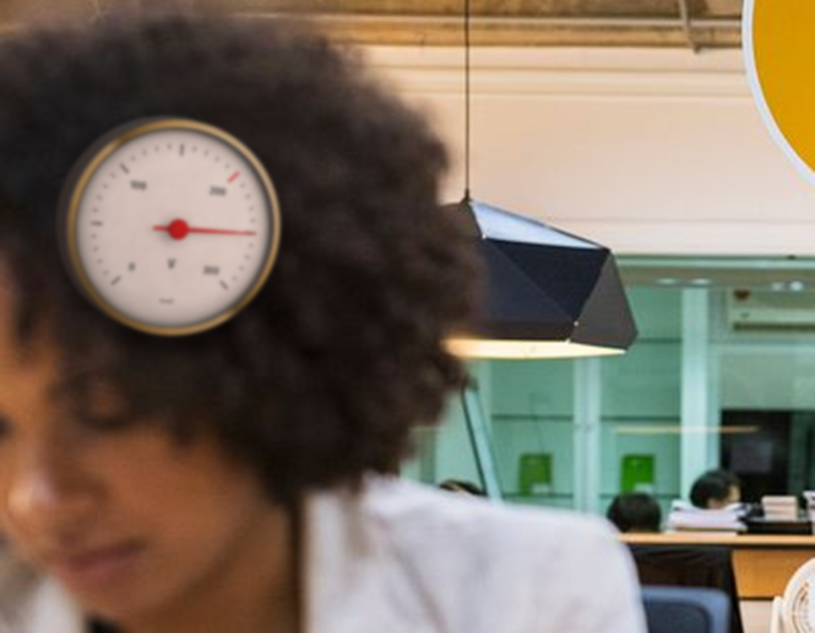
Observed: 250 V
